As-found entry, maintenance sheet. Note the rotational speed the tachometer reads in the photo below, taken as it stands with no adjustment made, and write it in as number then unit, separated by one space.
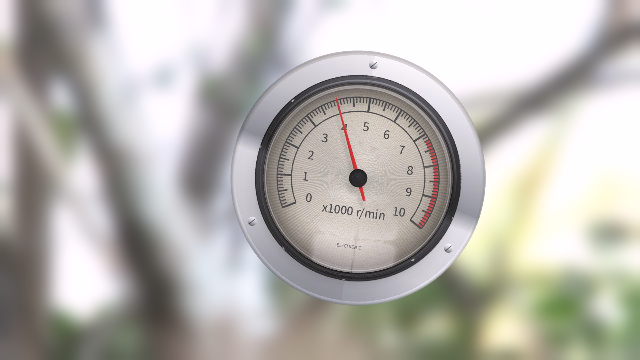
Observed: 4000 rpm
